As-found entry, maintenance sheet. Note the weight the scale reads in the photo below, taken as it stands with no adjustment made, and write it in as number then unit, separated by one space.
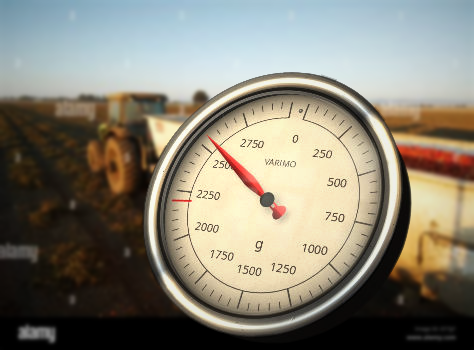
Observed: 2550 g
